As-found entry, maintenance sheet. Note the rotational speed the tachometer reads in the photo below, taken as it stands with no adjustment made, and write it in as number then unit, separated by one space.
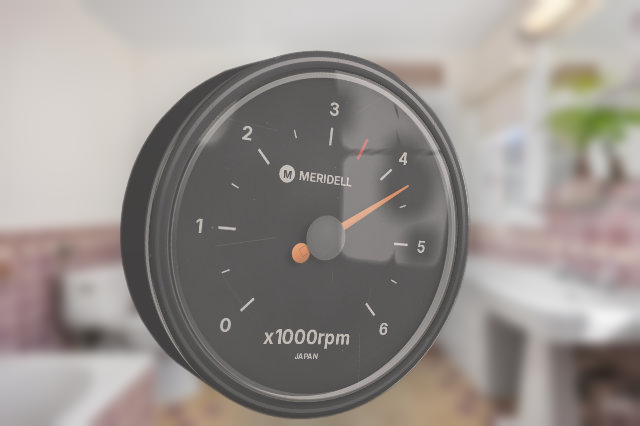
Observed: 4250 rpm
